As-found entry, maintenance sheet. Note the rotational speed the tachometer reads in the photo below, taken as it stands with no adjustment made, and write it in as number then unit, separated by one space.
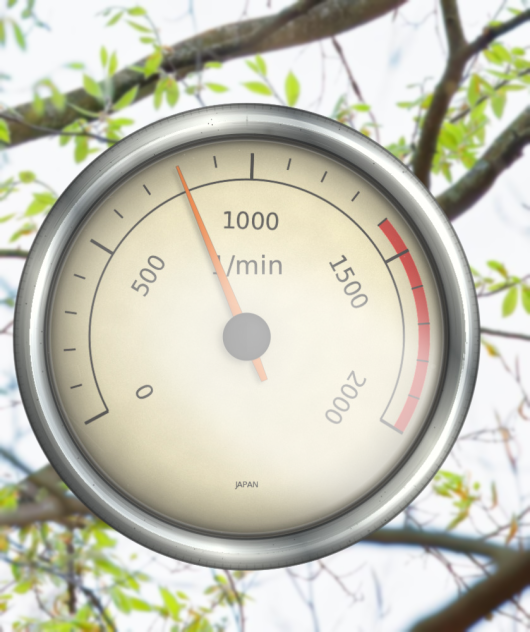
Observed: 800 rpm
